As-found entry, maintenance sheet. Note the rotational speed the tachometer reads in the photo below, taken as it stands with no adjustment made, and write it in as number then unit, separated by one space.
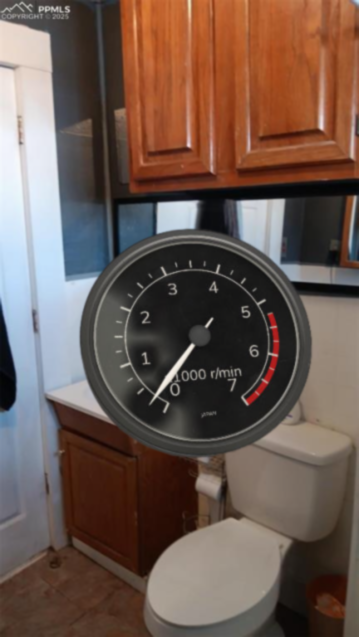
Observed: 250 rpm
